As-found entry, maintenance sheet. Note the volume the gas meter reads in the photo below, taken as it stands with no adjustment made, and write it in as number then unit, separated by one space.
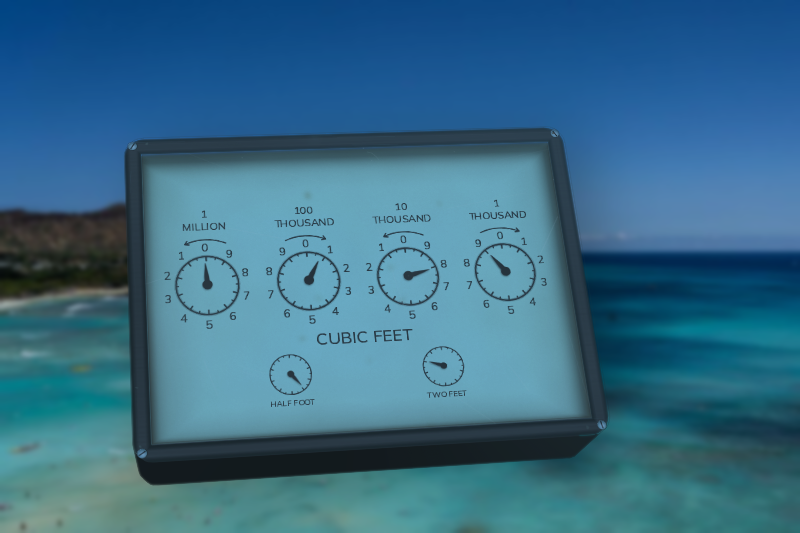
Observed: 7900 ft³
